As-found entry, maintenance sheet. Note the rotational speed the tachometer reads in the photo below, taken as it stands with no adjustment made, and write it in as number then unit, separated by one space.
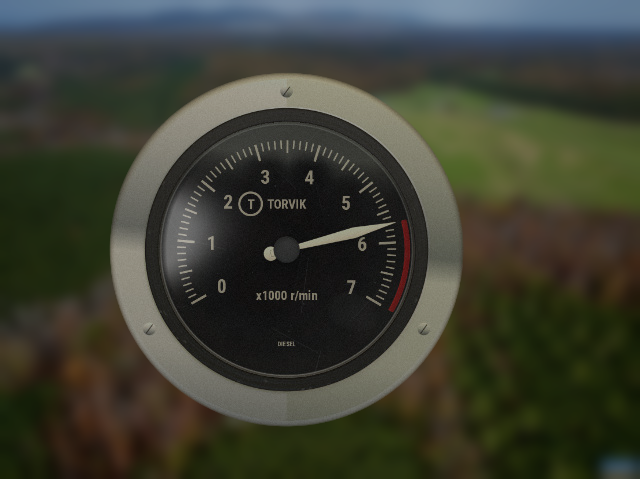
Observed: 5700 rpm
